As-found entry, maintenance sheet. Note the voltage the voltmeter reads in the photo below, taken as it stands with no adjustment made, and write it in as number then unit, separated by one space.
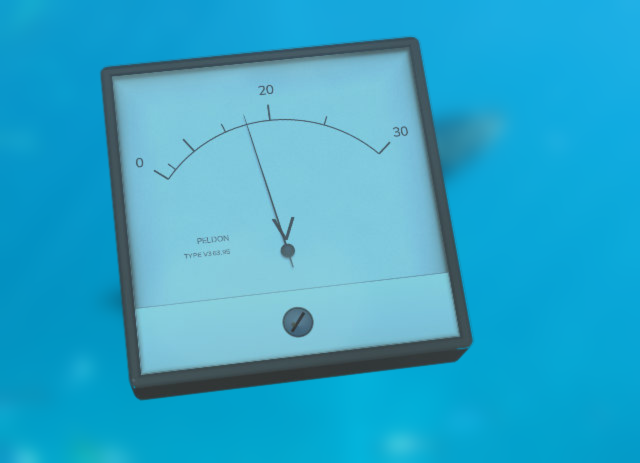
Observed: 17.5 V
